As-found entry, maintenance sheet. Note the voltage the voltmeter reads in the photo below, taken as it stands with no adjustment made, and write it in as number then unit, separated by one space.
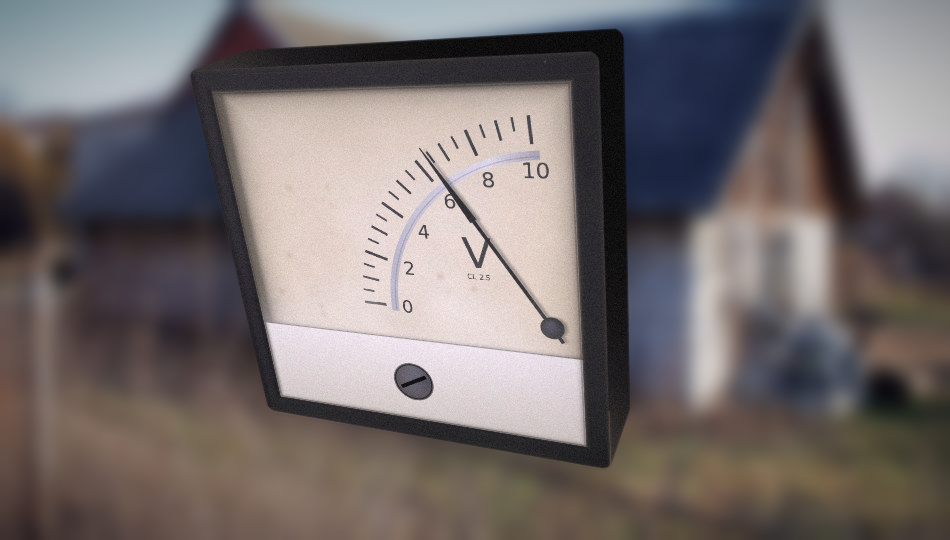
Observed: 6.5 V
